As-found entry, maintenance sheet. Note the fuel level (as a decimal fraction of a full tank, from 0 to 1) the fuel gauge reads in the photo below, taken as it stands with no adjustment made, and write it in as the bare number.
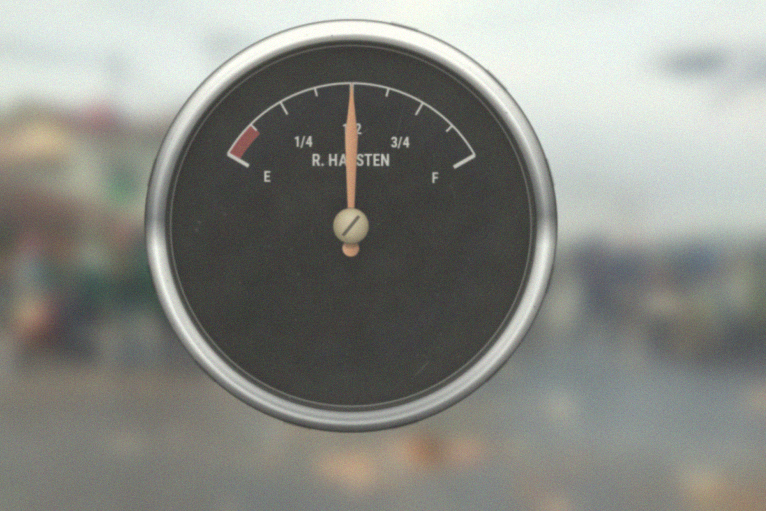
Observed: 0.5
